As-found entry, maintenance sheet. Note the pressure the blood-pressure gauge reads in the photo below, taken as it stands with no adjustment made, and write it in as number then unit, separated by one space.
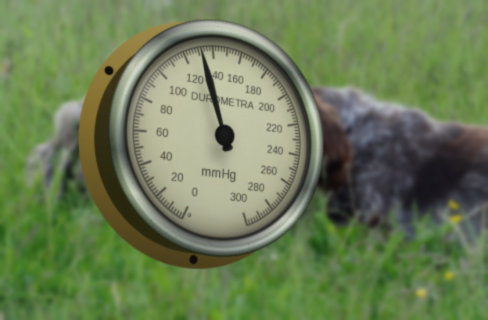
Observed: 130 mmHg
